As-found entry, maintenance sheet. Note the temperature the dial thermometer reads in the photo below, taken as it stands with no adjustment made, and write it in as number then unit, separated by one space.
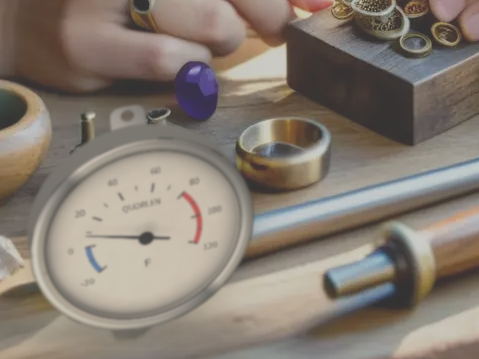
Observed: 10 °F
